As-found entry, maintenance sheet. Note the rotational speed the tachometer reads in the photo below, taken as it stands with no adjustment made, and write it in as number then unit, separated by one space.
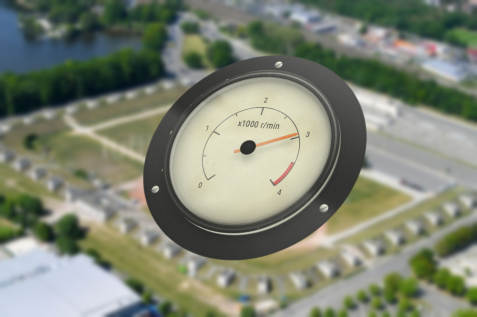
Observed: 3000 rpm
